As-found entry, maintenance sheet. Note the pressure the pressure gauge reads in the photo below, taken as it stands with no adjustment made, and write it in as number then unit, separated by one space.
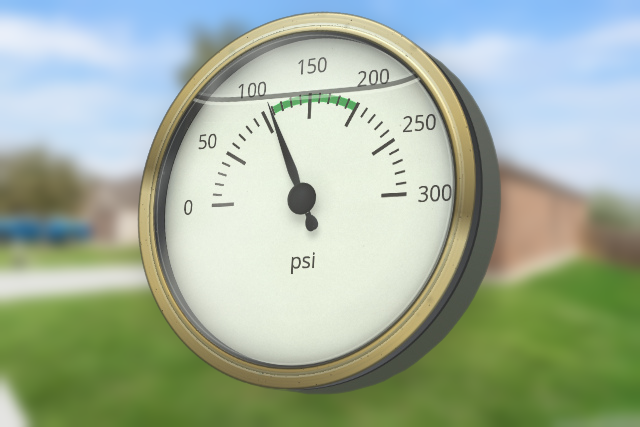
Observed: 110 psi
